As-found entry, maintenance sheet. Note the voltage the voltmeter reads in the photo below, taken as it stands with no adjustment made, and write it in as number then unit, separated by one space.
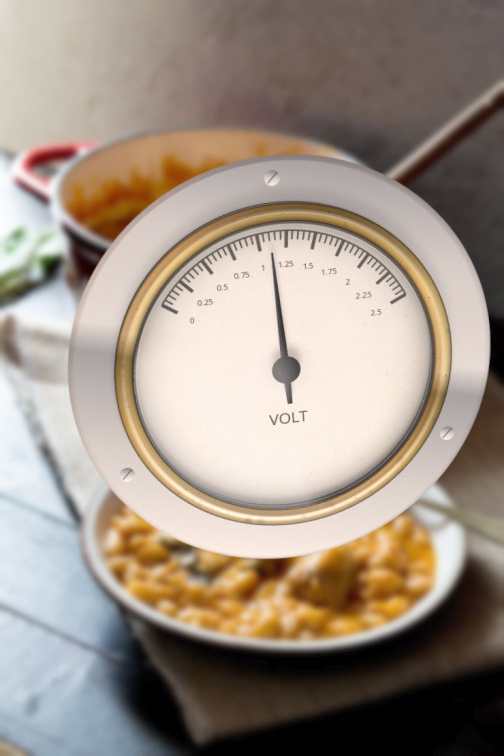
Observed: 1.1 V
